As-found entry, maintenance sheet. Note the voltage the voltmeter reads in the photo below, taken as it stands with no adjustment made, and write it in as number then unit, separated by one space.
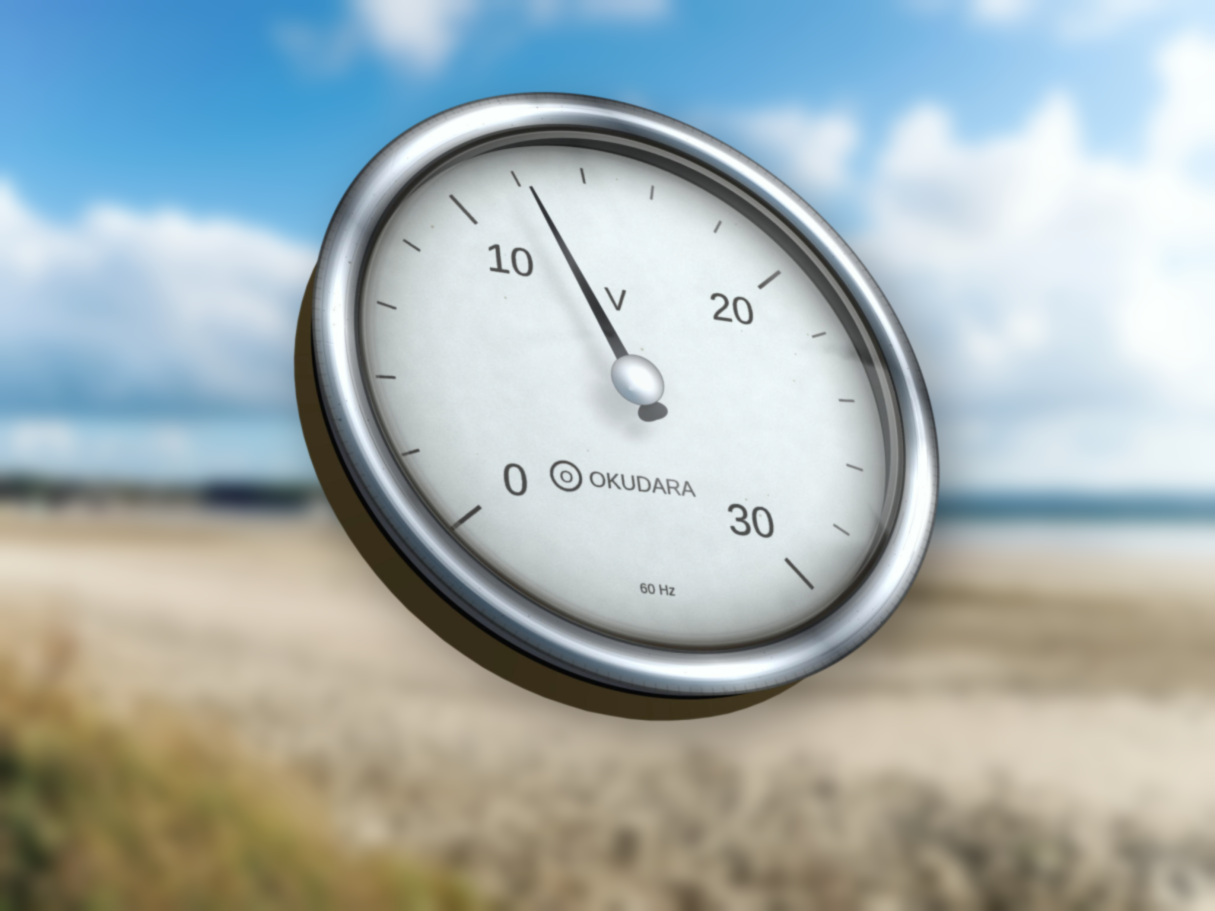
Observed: 12 V
